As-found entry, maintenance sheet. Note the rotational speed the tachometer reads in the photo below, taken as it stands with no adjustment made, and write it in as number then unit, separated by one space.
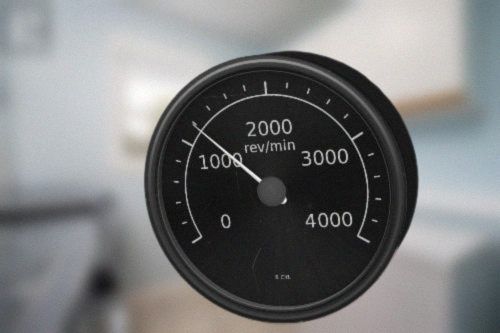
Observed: 1200 rpm
